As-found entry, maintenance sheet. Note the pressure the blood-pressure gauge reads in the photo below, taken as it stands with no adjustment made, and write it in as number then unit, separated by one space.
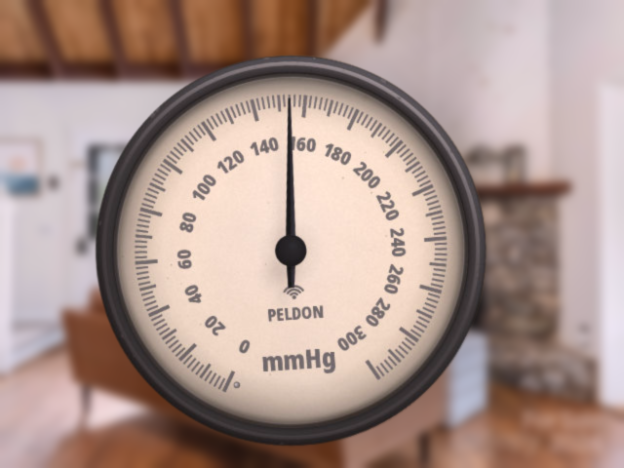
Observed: 154 mmHg
